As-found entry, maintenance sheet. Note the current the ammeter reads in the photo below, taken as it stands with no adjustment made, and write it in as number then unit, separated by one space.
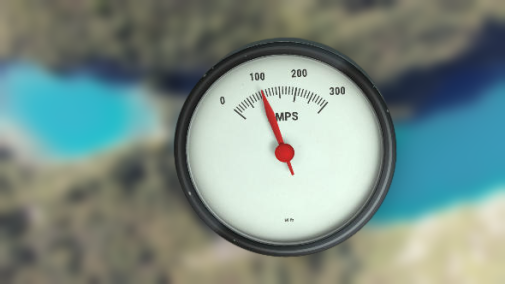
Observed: 100 A
